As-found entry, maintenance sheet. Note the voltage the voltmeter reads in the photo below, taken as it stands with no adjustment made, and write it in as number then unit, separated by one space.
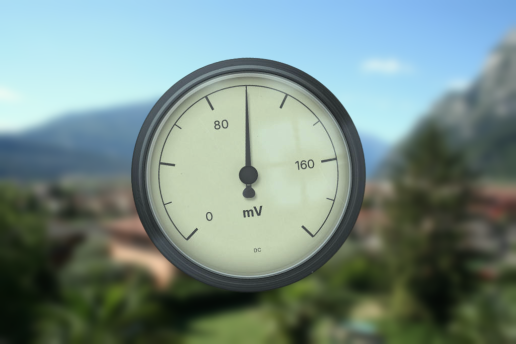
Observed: 100 mV
